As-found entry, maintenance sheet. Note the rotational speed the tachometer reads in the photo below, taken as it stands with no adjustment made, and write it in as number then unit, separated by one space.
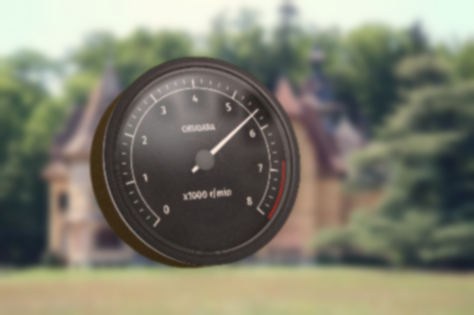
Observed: 5600 rpm
